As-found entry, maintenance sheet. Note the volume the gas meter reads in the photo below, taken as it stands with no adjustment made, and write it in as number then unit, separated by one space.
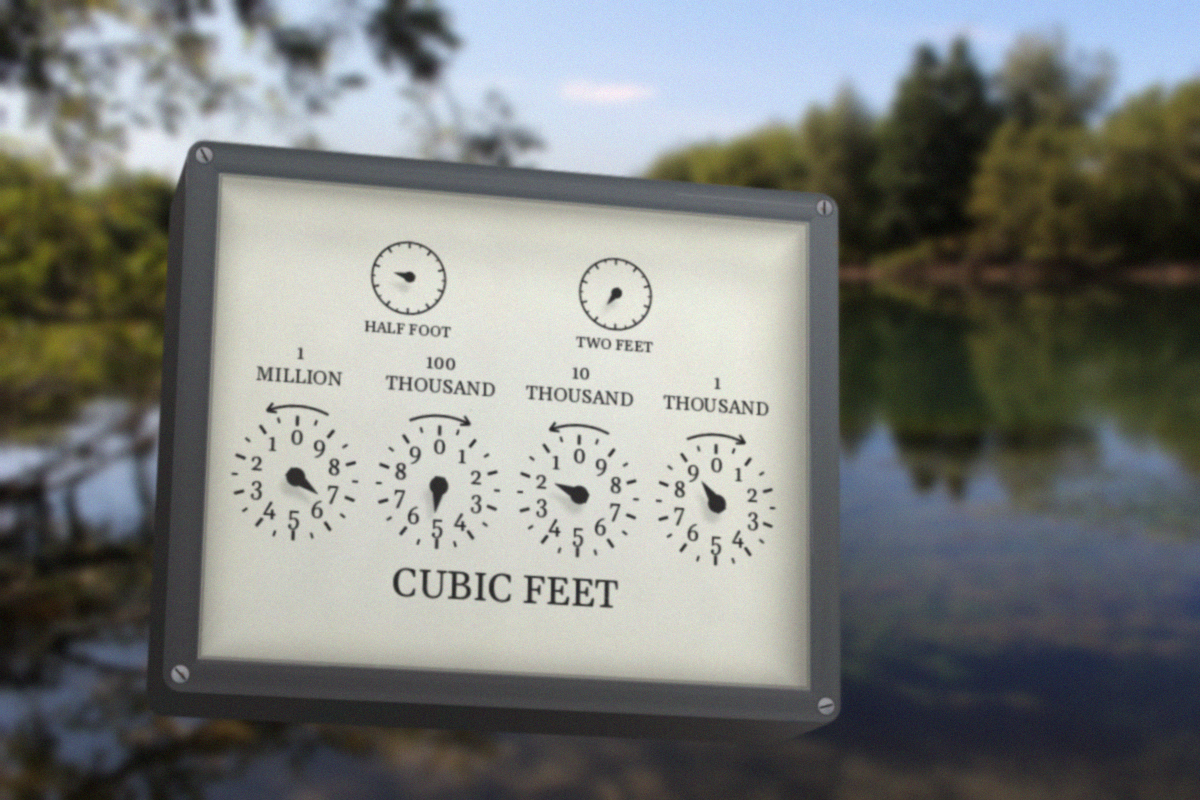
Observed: 651900 ft³
